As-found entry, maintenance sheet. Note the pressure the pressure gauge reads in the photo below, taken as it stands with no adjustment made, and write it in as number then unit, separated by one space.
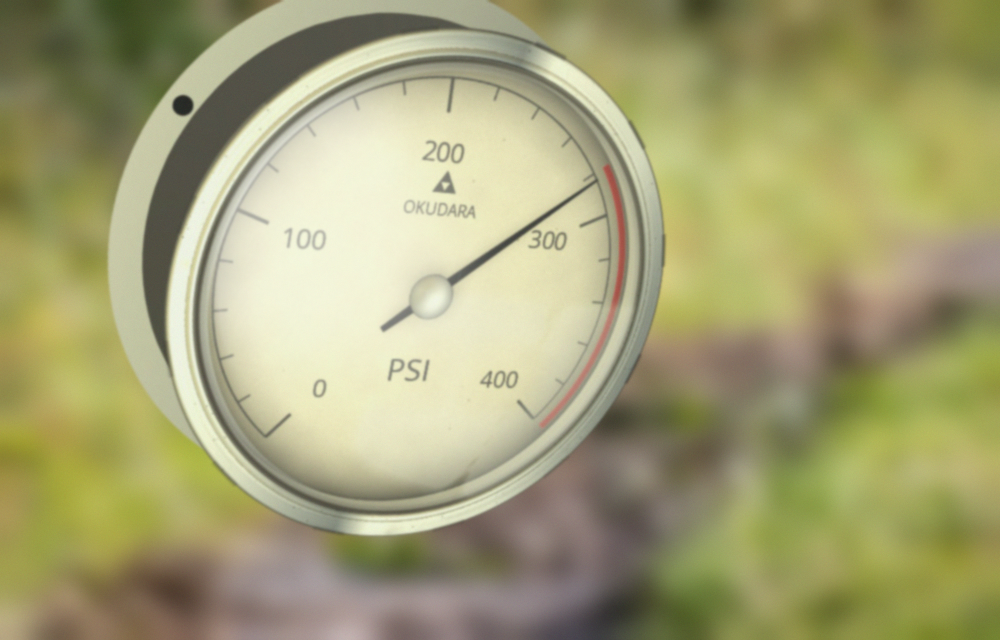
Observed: 280 psi
